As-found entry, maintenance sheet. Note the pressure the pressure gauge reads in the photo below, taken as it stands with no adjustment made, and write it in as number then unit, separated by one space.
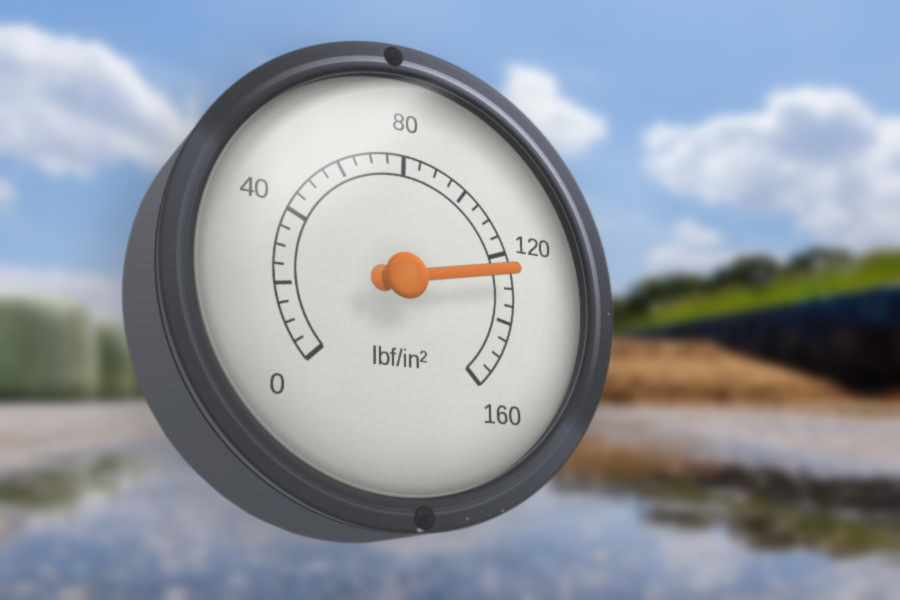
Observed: 125 psi
